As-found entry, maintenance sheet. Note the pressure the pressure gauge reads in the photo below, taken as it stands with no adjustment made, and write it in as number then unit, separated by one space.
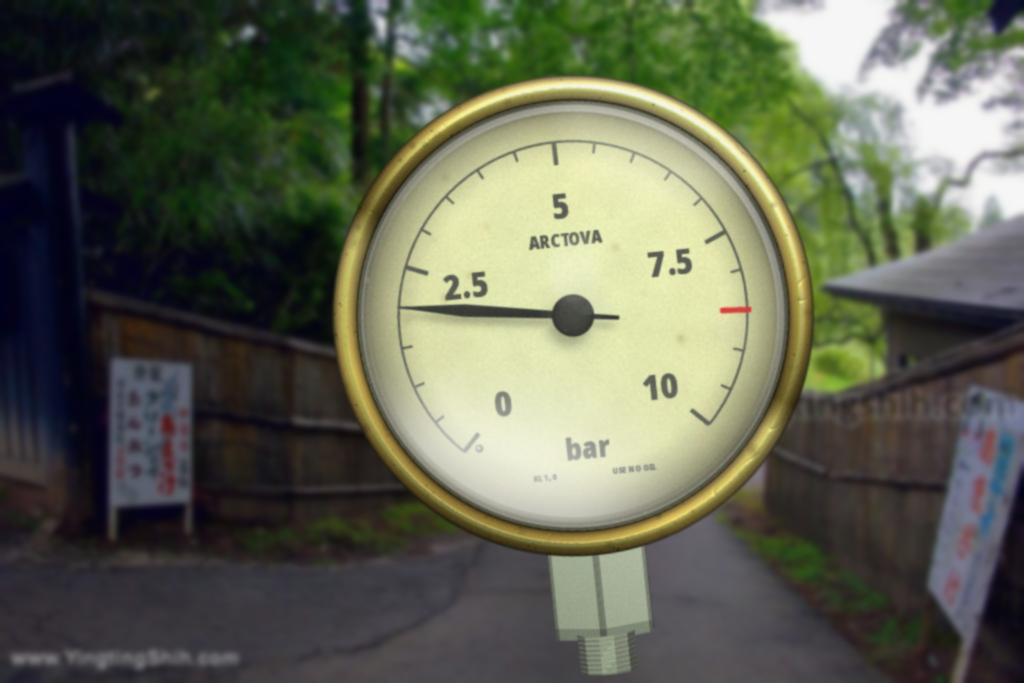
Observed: 2 bar
